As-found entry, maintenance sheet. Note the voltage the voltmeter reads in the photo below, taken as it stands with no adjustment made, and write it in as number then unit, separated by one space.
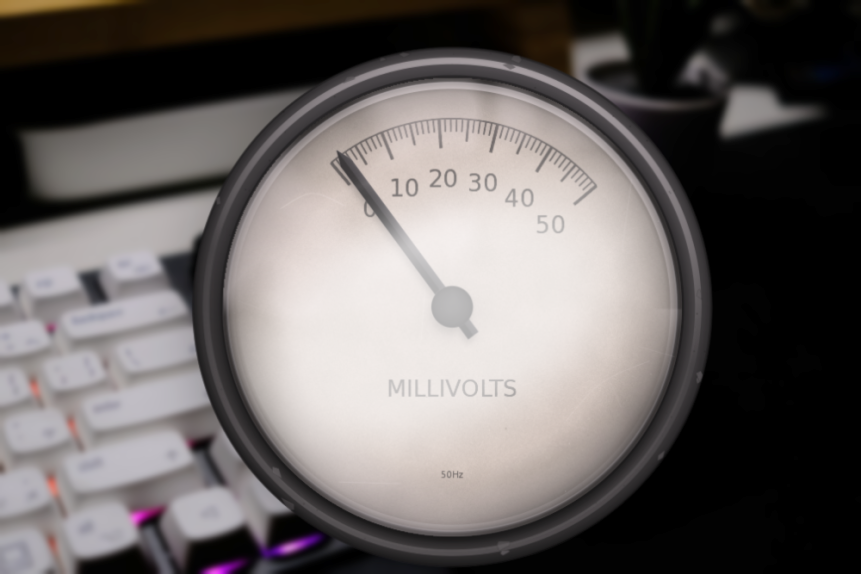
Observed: 2 mV
